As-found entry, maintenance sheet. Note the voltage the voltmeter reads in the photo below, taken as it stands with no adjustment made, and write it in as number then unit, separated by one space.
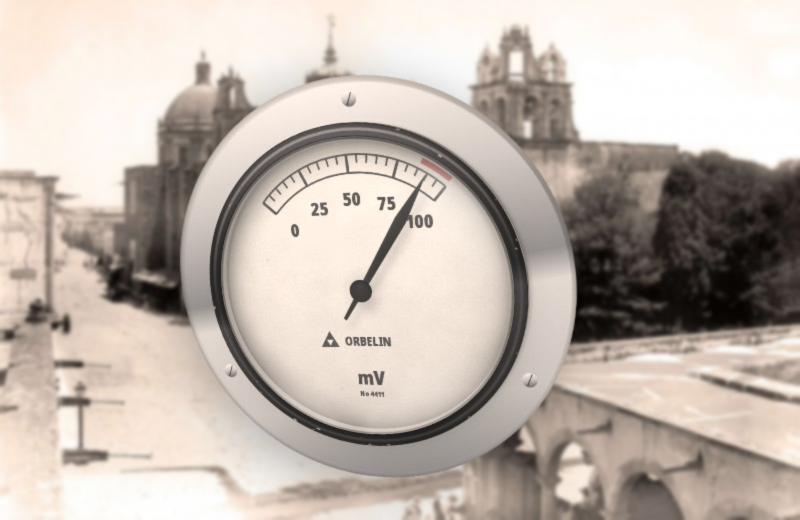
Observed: 90 mV
